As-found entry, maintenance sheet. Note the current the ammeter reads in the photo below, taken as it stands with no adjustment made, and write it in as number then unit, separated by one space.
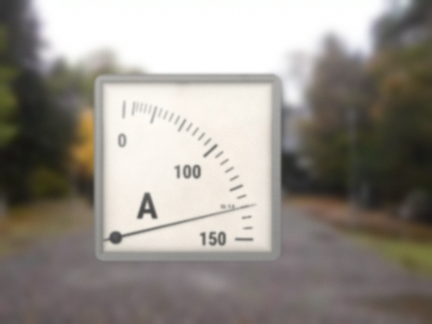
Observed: 135 A
